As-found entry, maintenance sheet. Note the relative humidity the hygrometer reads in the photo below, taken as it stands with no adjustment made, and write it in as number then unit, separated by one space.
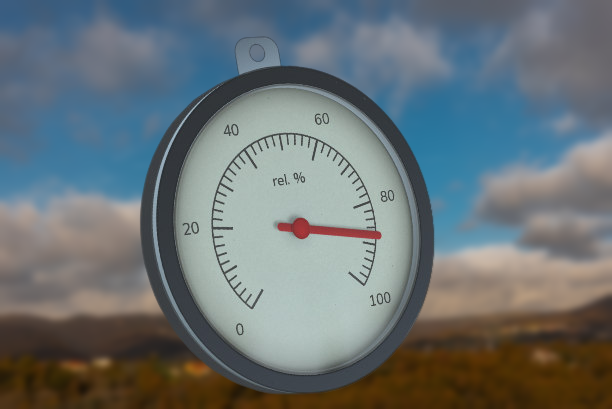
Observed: 88 %
